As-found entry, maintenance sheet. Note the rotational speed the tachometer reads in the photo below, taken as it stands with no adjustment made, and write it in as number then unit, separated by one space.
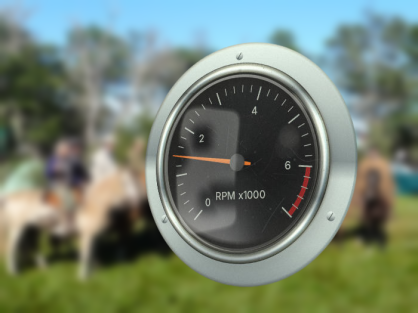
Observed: 1400 rpm
